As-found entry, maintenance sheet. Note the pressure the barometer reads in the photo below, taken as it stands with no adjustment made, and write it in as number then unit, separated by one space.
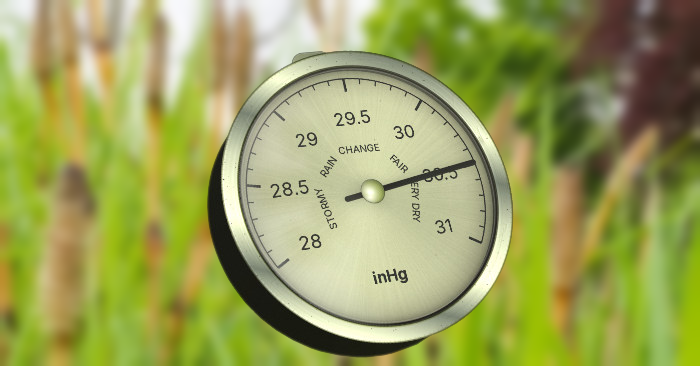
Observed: 30.5 inHg
